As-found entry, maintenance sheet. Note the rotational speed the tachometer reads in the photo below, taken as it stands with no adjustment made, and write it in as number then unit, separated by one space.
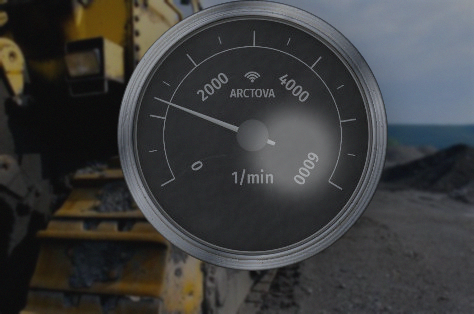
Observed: 1250 rpm
